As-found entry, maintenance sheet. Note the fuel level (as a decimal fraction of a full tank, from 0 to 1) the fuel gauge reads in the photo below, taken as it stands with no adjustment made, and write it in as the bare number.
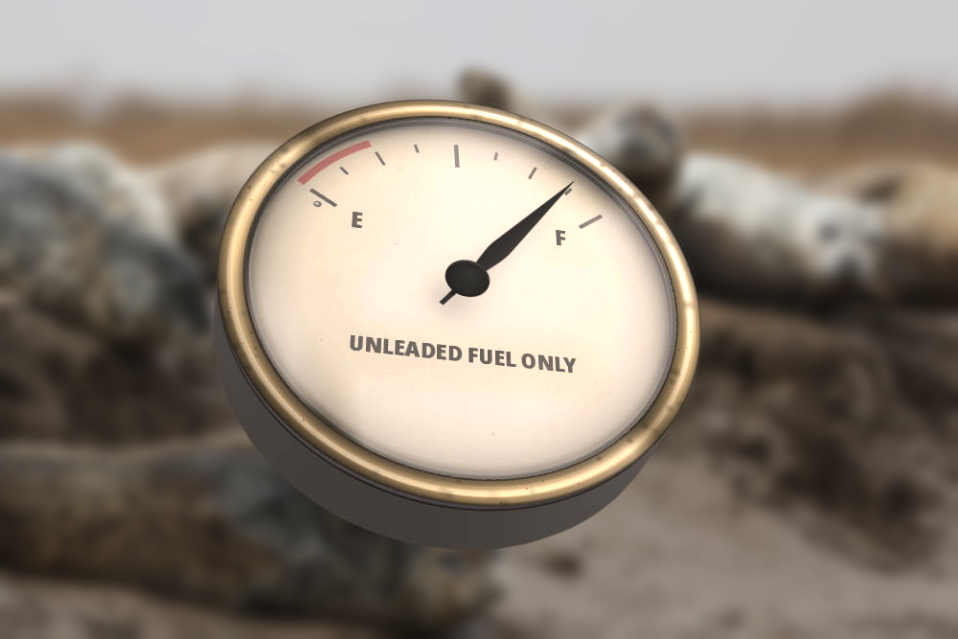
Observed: 0.875
